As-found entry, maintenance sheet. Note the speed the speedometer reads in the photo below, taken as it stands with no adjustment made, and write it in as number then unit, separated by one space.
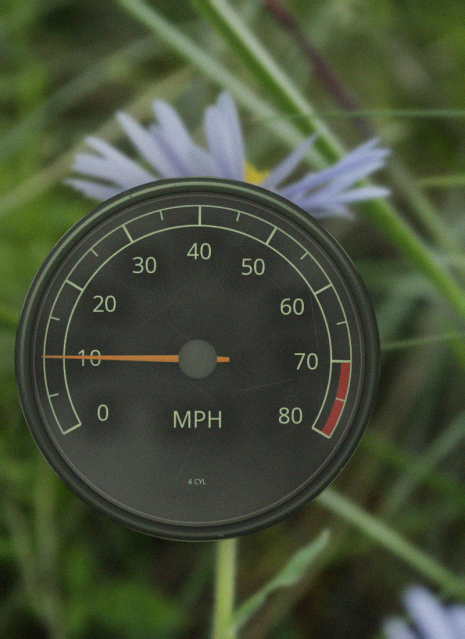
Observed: 10 mph
